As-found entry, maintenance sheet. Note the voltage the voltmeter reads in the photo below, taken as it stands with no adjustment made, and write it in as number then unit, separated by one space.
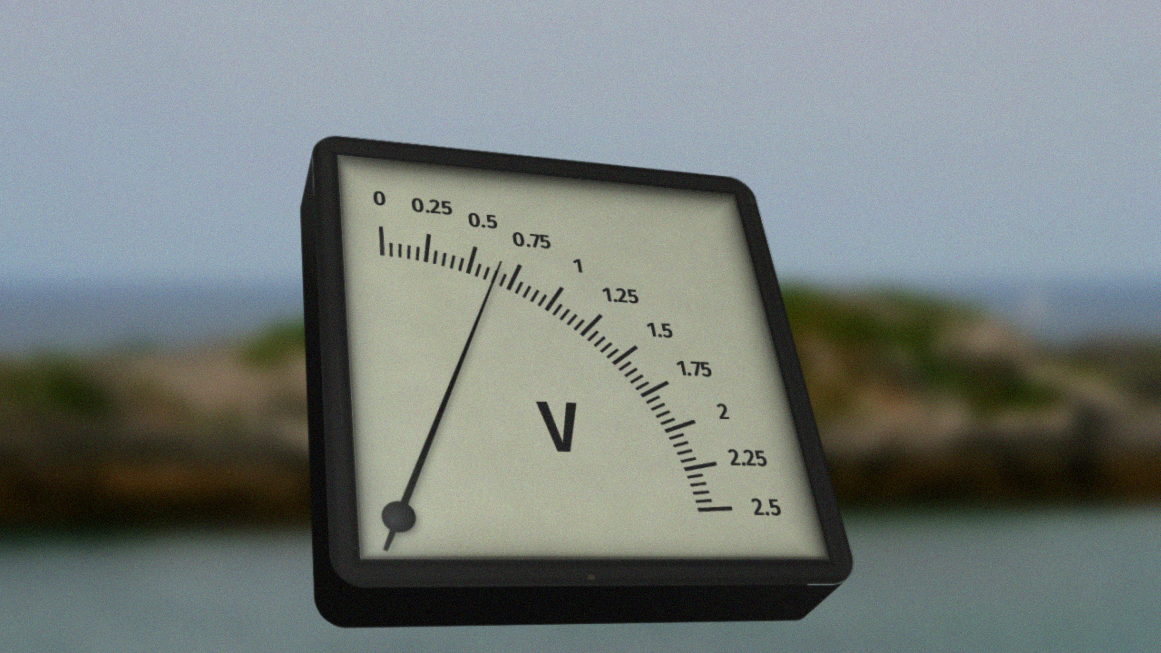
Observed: 0.65 V
